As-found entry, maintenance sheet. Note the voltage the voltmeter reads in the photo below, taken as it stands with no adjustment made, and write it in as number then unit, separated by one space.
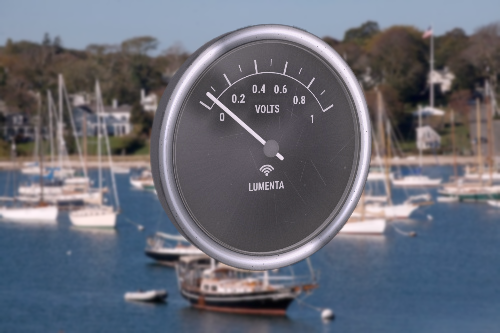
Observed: 0.05 V
